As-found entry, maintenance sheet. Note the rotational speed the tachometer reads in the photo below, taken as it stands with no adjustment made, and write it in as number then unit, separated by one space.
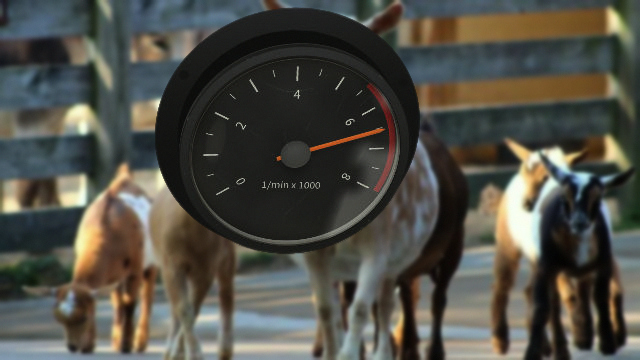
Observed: 6500 rpm
